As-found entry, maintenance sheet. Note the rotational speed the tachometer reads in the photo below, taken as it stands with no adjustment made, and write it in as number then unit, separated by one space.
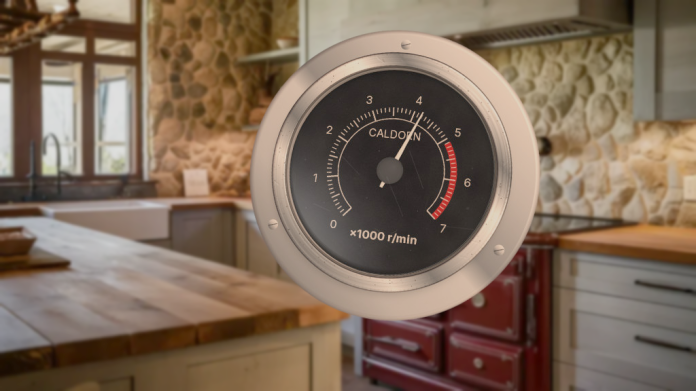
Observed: 4200 rpm
